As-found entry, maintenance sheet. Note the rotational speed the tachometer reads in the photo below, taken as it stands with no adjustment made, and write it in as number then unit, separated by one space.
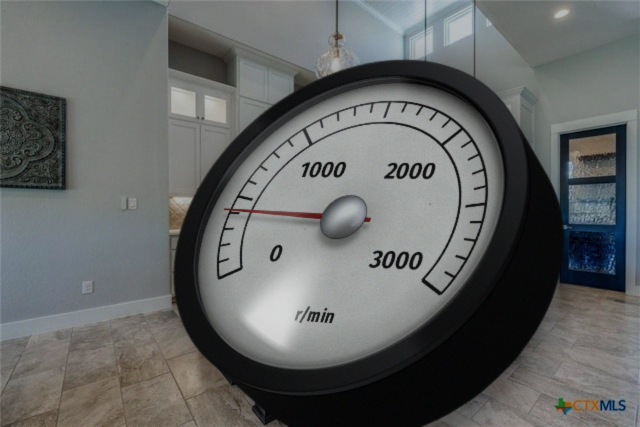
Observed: 400 rpm
